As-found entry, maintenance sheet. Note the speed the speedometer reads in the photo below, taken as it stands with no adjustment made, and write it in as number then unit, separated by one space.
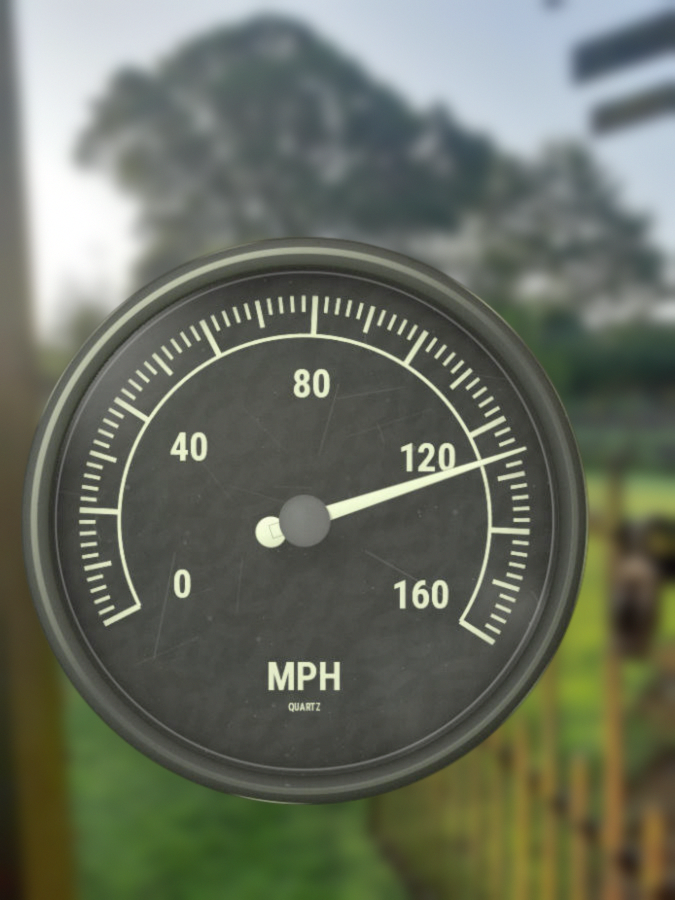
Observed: 126 mph
